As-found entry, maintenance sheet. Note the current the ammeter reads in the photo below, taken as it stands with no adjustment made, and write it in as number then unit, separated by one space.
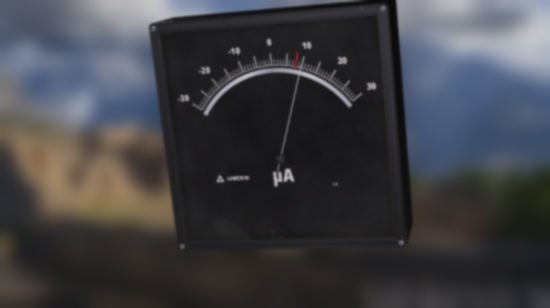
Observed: 10 µA
